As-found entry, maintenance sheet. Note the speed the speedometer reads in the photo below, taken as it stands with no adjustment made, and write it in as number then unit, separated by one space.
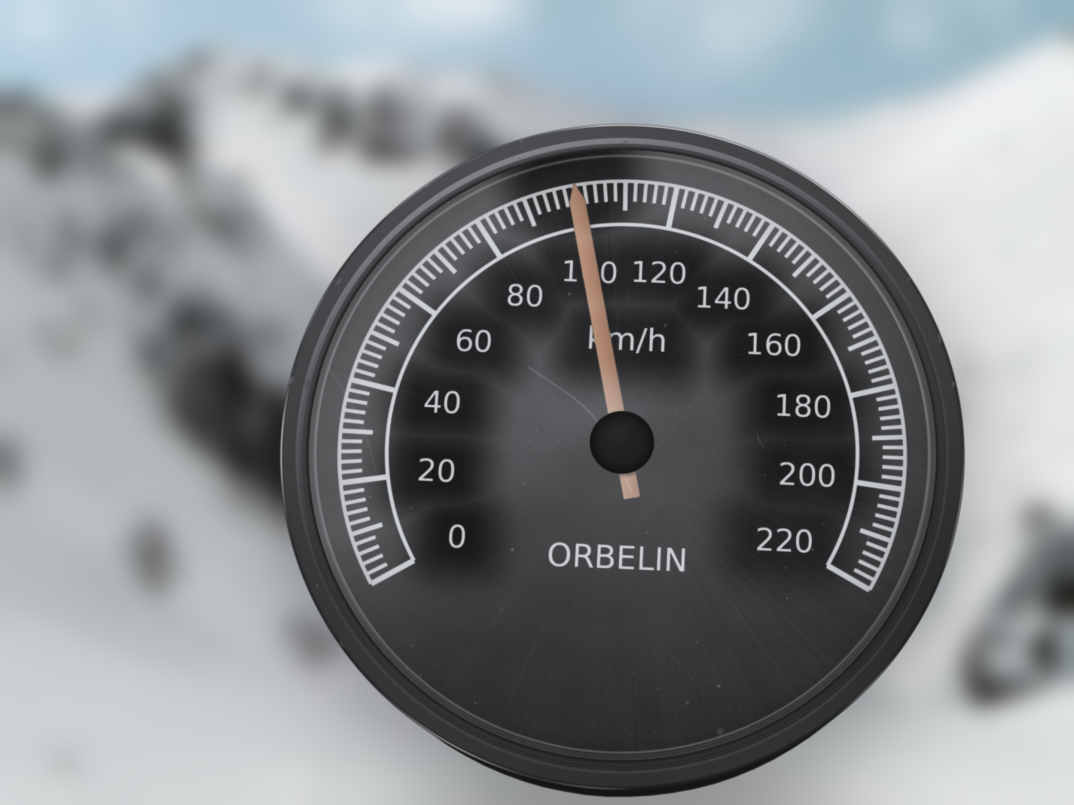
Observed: 100 km/h
